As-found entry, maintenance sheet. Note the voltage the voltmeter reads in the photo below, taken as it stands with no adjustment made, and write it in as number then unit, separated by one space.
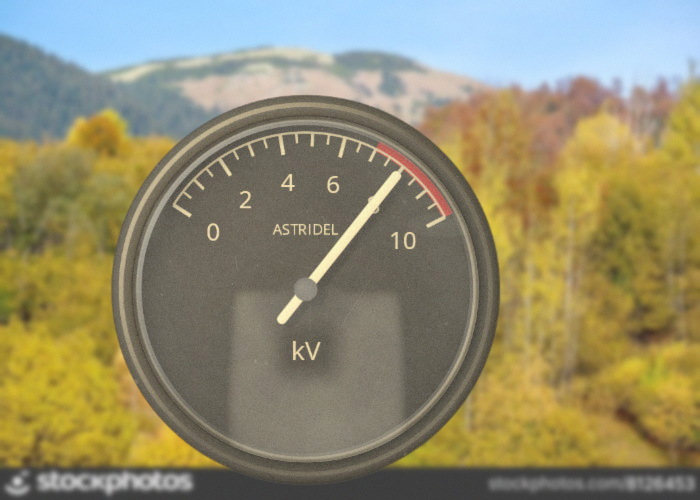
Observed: 8 kV
